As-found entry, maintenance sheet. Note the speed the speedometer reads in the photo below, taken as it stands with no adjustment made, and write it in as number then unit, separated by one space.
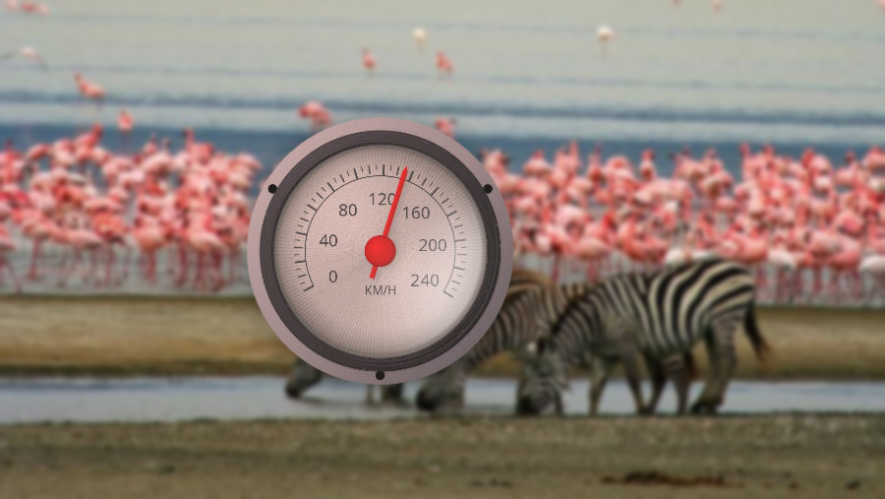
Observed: 135 km/h
